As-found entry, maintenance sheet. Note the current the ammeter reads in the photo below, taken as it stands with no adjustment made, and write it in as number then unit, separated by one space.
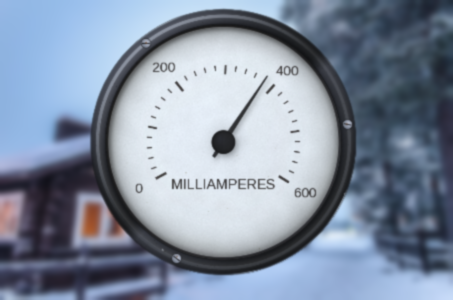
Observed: 380 mA
